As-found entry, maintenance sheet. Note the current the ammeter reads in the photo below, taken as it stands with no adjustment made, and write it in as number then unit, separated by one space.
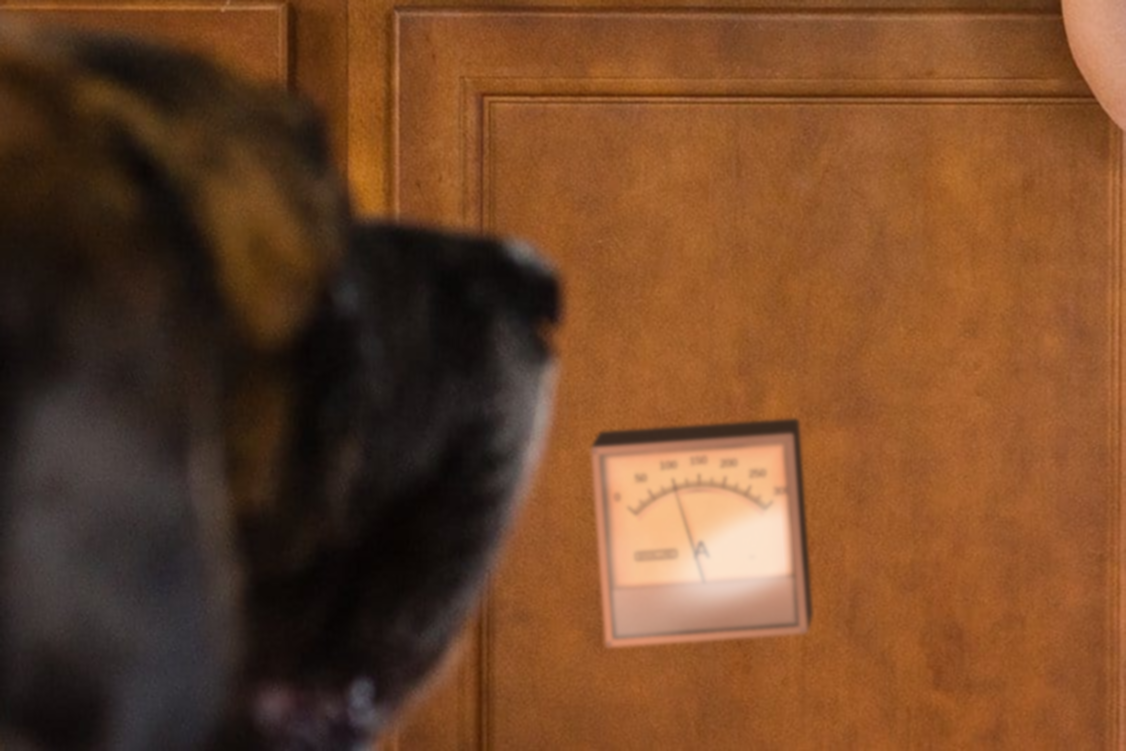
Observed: 100 A
